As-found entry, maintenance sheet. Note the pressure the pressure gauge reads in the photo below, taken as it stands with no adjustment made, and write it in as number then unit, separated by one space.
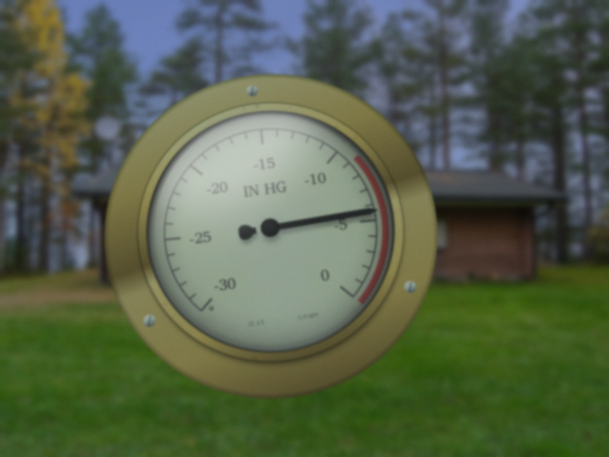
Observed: -5.5 inHg
